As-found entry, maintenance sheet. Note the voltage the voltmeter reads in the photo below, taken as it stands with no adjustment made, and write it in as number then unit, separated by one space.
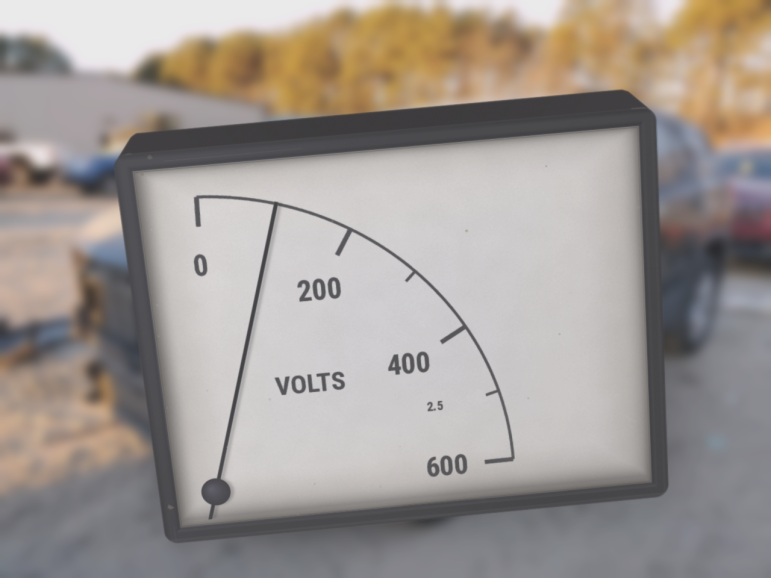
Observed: 100 V
